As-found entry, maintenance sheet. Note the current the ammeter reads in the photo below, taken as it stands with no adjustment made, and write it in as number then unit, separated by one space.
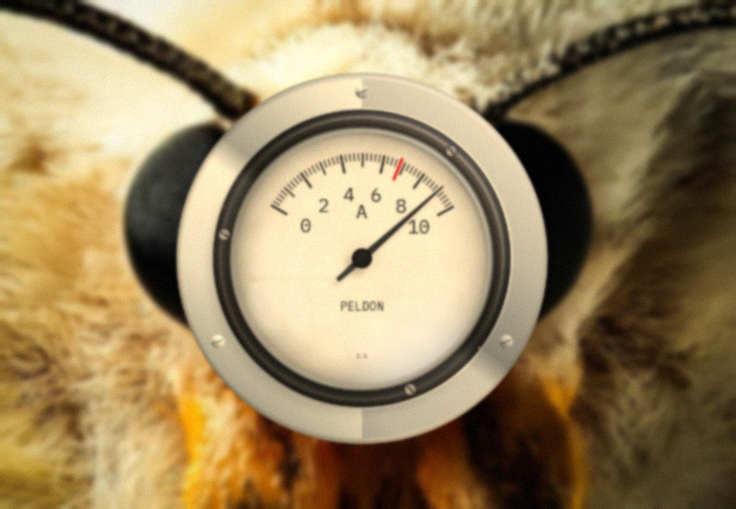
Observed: 9 A
